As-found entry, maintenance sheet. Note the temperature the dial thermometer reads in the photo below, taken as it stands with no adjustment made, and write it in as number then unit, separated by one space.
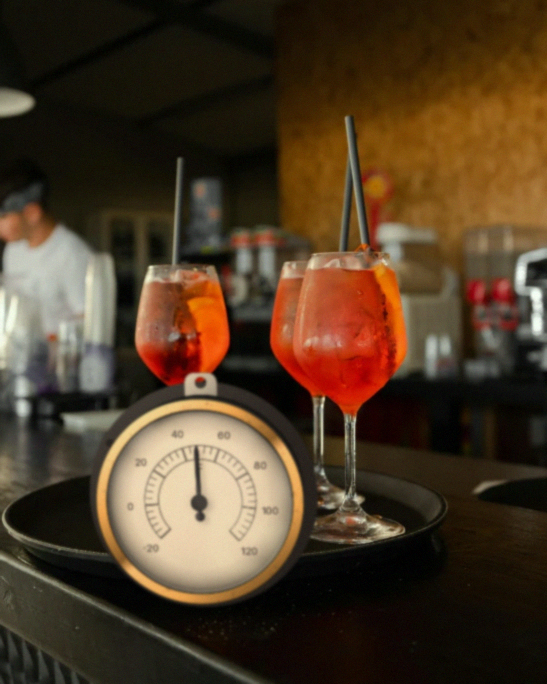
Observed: 48 °F
